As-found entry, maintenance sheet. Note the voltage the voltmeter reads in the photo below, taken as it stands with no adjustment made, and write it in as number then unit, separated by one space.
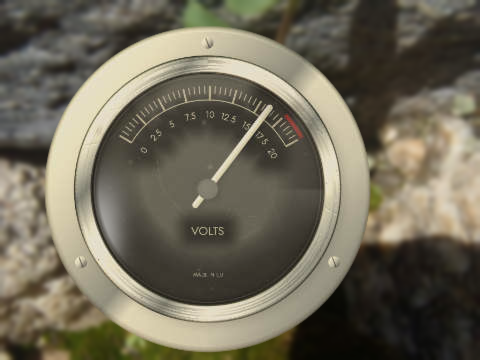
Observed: 16 V
